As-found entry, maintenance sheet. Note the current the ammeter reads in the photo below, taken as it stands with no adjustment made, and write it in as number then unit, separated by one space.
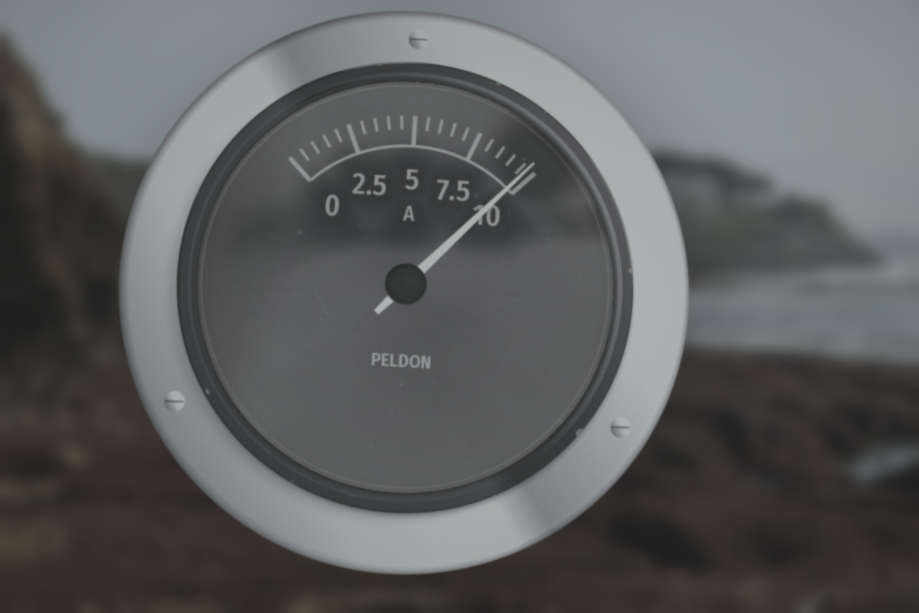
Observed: 9.75 A
